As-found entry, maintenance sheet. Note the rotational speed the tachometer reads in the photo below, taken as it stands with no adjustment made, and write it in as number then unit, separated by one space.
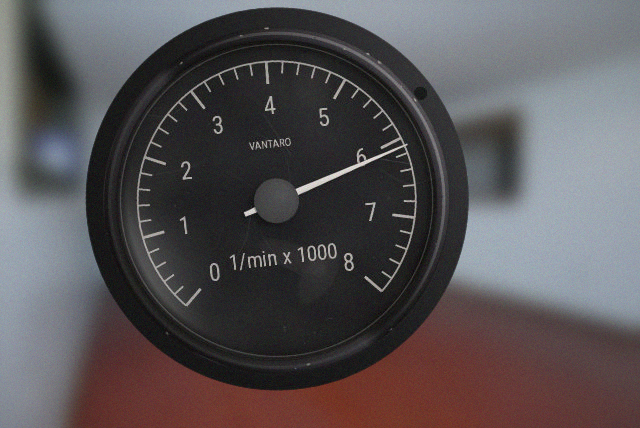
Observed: 6100 rpm
